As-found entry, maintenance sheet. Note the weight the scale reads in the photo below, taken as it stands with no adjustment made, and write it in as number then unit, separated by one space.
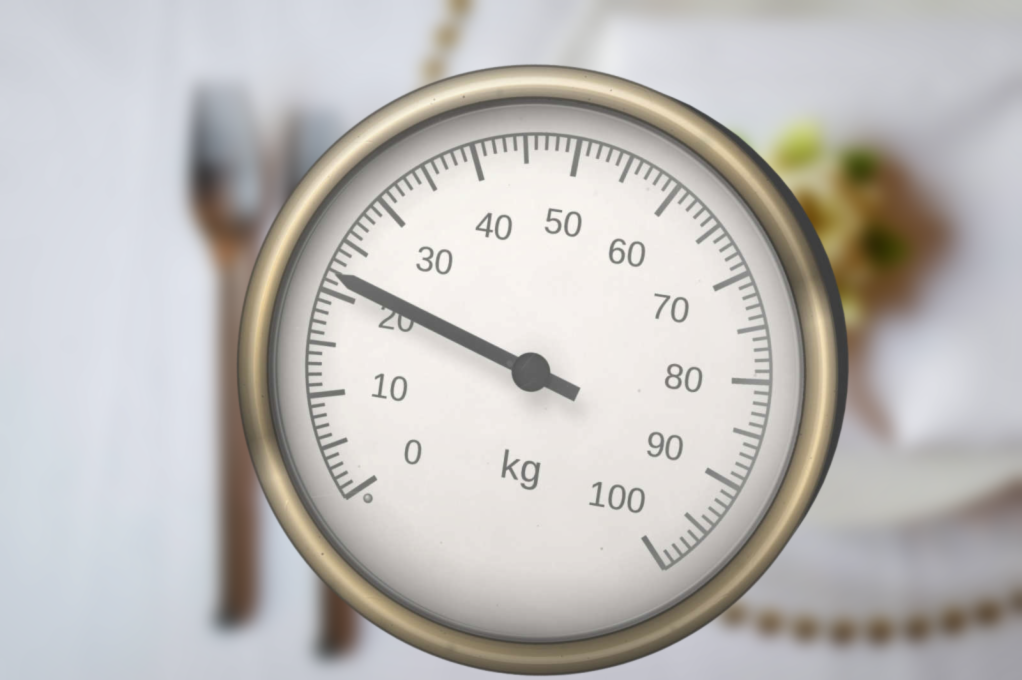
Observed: 22 kg
